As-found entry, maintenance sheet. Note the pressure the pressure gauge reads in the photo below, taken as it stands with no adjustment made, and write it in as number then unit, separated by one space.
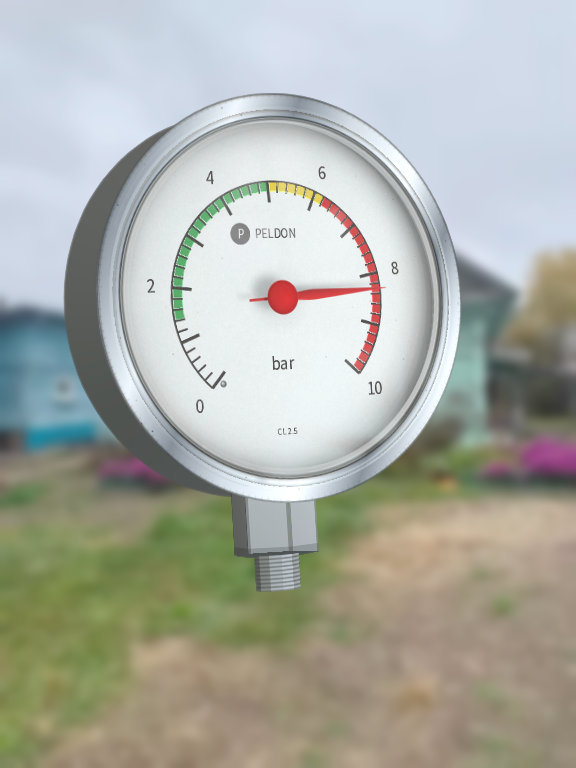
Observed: 8.3 bar
